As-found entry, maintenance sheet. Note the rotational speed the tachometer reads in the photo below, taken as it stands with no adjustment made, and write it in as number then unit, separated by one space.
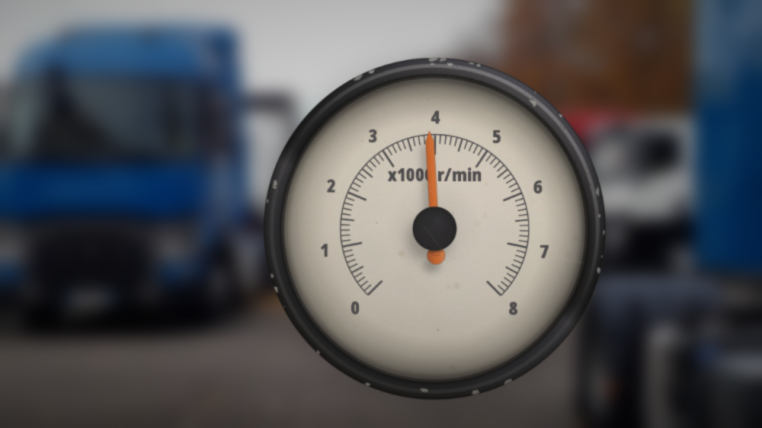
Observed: 3900 rpm
